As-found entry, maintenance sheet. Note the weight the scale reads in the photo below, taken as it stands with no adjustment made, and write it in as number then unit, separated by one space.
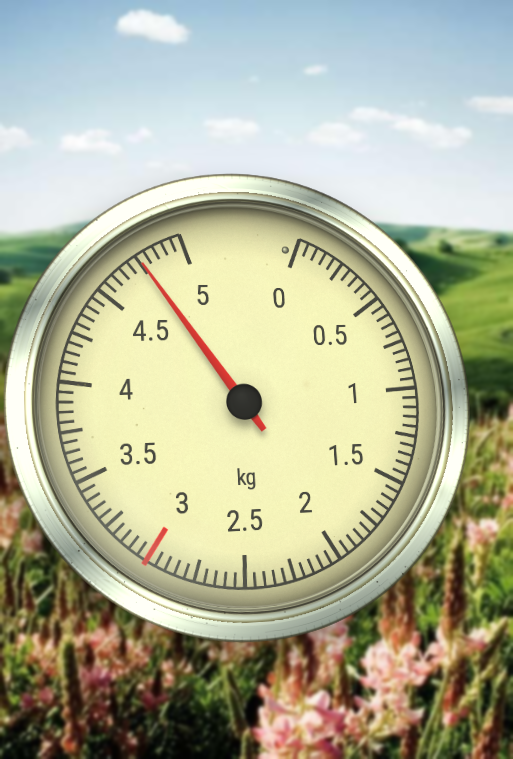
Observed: 4.75 kg
